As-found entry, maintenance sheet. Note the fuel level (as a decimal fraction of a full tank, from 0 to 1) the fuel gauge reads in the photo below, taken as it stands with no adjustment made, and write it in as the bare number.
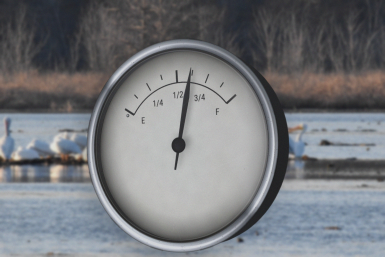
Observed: 0.625
